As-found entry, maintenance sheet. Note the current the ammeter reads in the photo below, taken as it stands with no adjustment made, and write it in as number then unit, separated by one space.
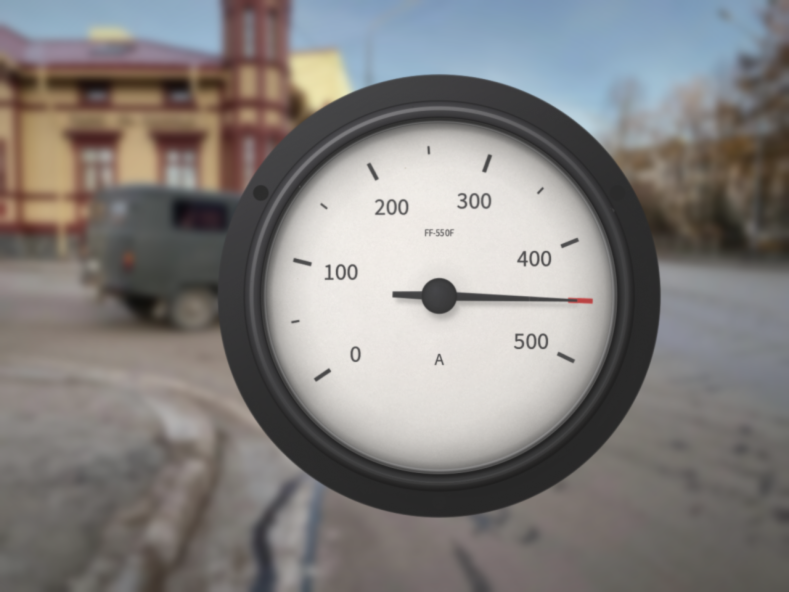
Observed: 450 A
